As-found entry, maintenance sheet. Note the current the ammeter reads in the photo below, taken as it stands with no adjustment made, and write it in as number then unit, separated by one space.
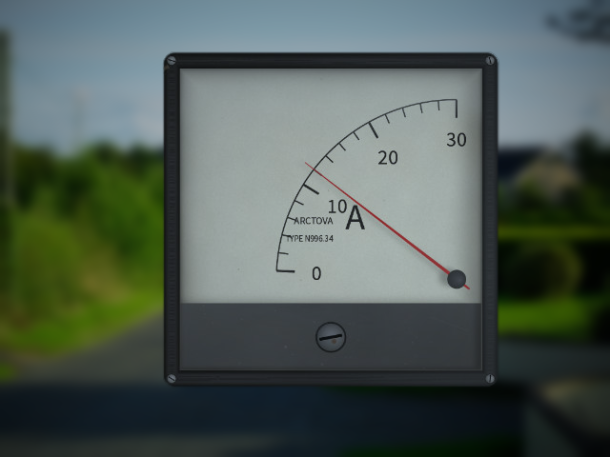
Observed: 12 A
